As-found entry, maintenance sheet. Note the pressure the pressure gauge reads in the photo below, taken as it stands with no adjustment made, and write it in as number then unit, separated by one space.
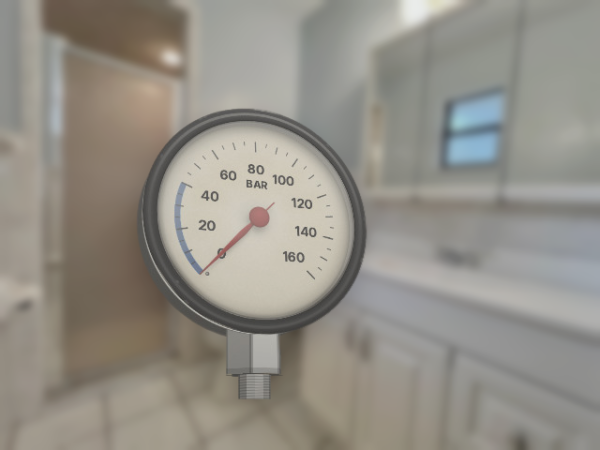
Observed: 0 bar
